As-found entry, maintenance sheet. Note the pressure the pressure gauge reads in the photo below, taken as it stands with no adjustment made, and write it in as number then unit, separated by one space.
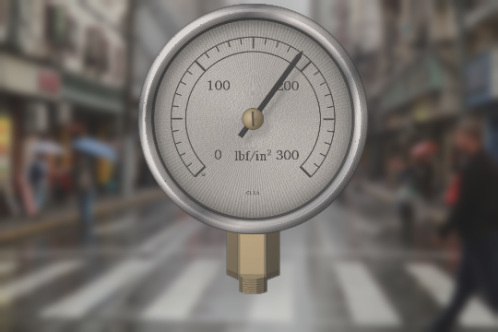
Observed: 190 psi
